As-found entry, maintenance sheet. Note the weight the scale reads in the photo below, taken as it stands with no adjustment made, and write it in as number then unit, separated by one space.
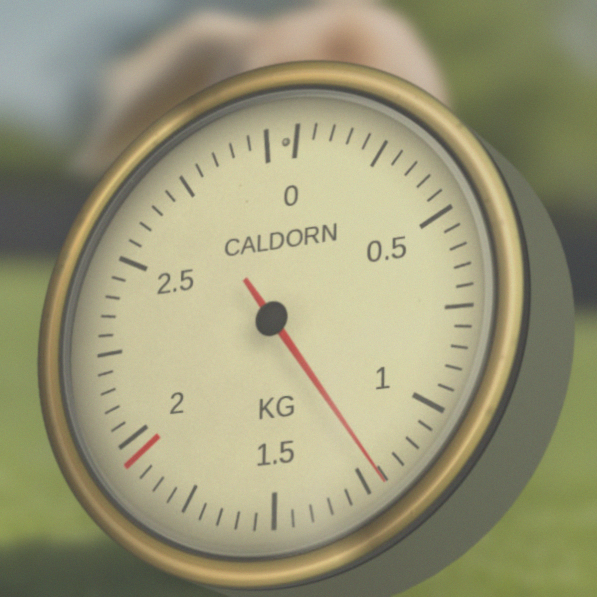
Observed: 1.2 kg
